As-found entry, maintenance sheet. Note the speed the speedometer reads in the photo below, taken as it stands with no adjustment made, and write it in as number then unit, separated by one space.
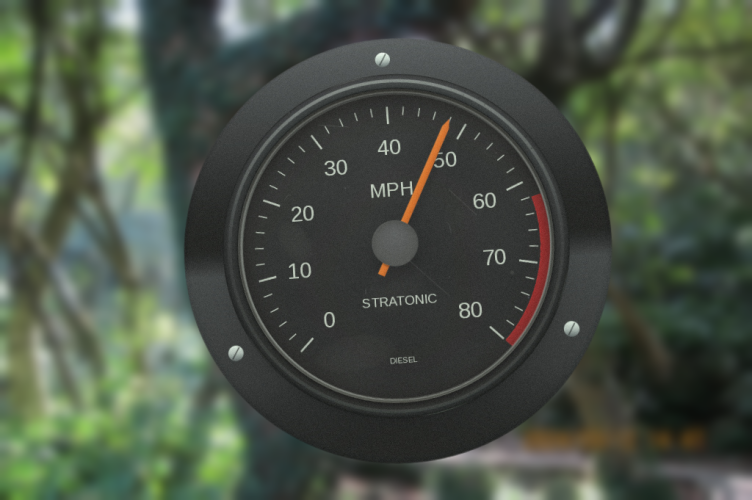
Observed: 48 mph
